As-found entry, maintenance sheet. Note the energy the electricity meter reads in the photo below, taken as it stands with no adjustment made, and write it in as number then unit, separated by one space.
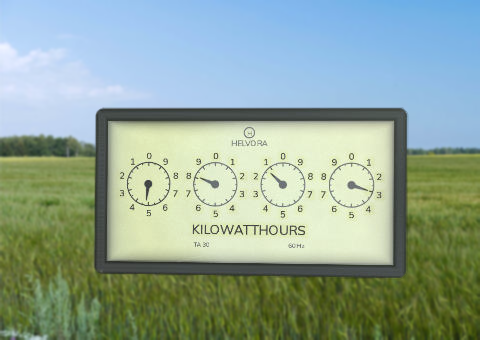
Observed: 4813 kWh
